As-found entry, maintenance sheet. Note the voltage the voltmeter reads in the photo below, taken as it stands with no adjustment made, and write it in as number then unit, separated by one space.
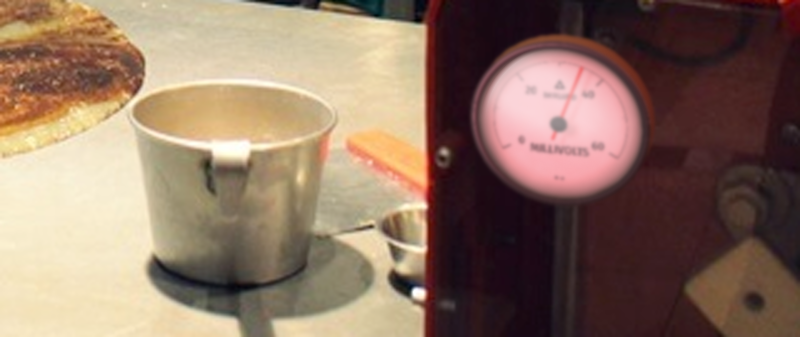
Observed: 35 mV
